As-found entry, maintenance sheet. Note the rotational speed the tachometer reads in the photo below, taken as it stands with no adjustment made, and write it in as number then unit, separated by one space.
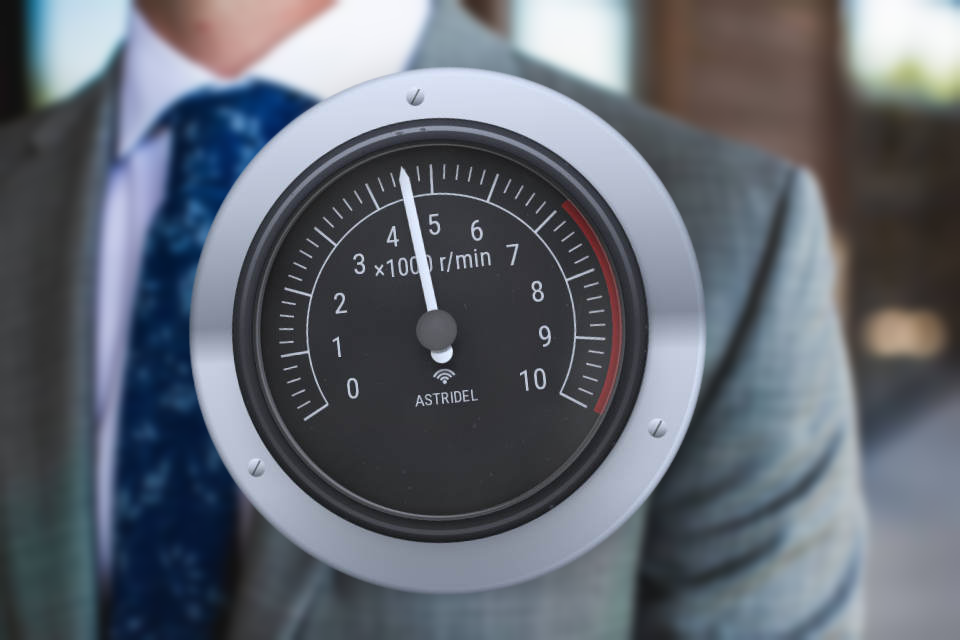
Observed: 4600 rpm
